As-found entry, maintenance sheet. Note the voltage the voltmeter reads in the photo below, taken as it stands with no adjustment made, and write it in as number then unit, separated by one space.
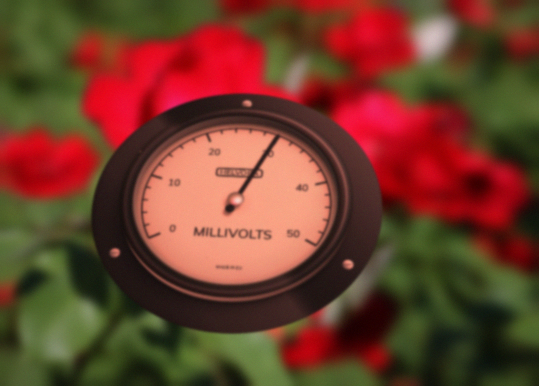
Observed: 30 mV
